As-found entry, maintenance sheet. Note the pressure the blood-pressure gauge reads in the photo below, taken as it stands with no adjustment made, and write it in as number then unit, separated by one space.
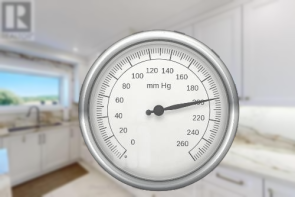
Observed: 200 mmHg
